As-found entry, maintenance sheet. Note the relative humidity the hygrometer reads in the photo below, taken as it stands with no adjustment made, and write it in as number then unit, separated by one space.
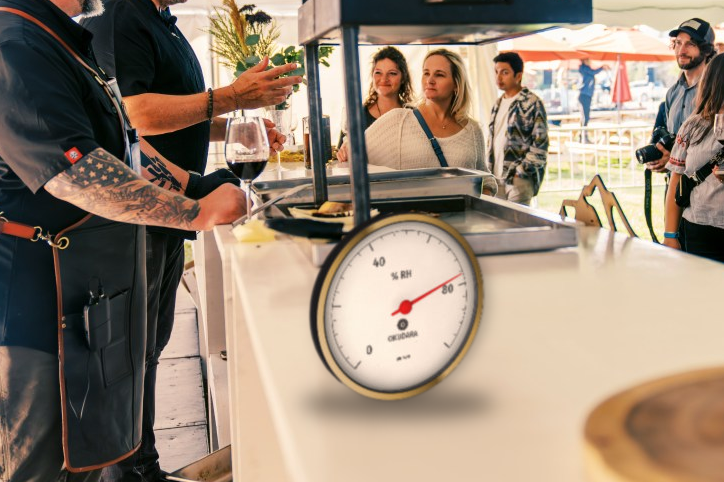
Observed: 76 %
